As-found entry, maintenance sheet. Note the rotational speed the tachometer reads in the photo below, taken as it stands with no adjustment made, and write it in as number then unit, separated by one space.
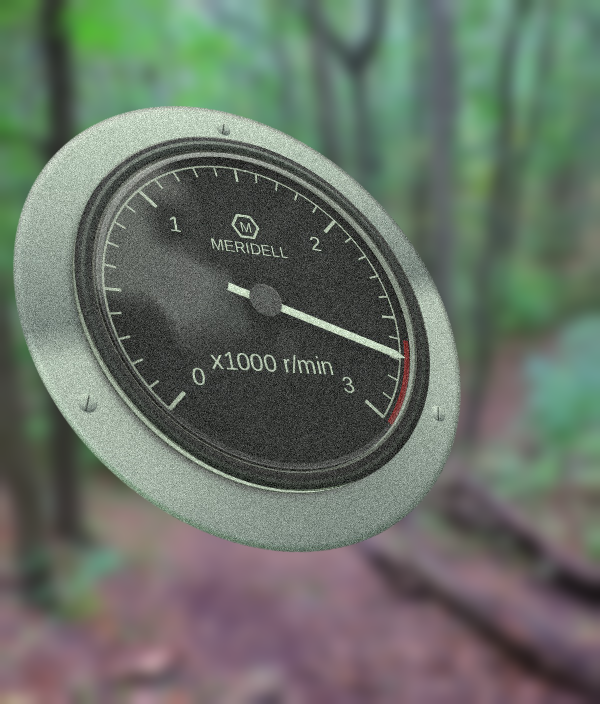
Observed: 2700 rpm
